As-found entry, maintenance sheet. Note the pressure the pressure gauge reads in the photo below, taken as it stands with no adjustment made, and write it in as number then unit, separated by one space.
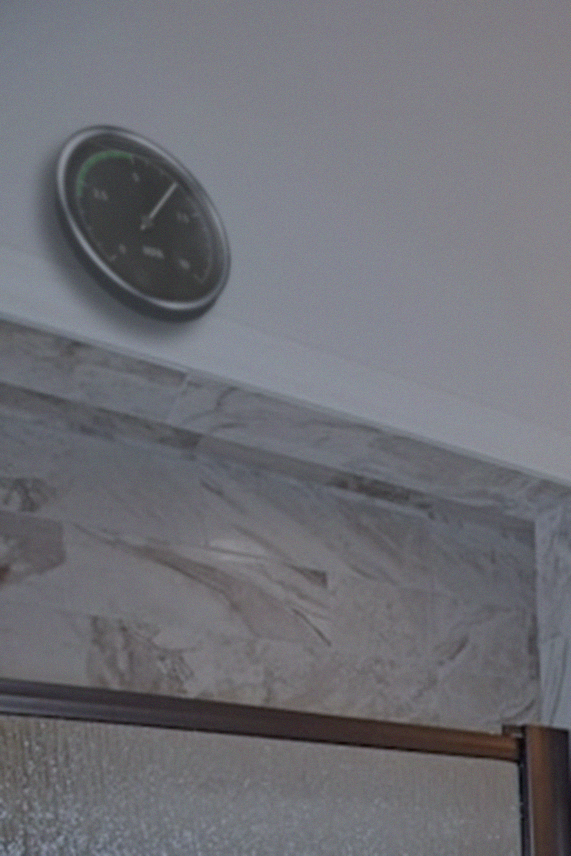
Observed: 6.5 MPa
